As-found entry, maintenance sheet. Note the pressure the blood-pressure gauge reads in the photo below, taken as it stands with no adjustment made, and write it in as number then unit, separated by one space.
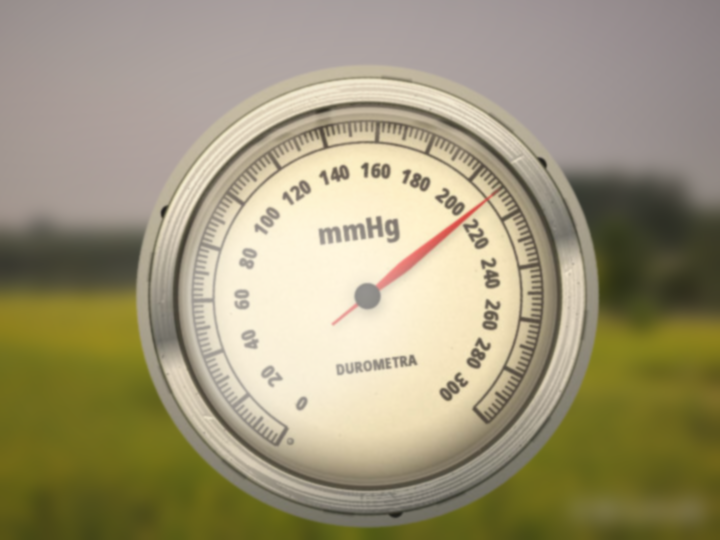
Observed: 210 mmHg
